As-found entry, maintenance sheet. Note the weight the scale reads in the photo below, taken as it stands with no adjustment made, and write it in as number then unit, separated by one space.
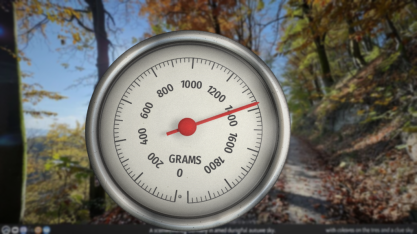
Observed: 1380 g
